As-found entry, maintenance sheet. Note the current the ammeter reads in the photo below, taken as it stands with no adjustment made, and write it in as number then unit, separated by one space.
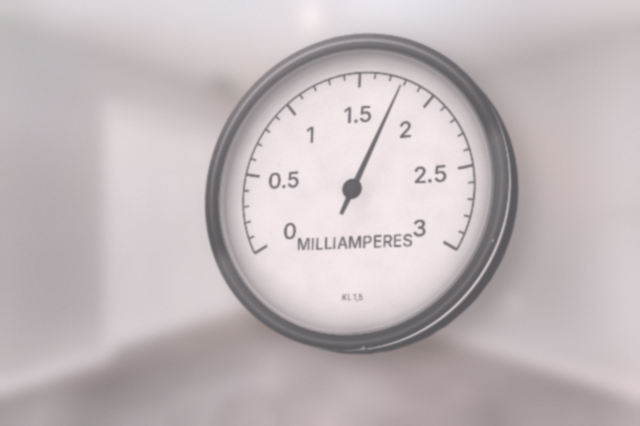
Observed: 1.8 mA
